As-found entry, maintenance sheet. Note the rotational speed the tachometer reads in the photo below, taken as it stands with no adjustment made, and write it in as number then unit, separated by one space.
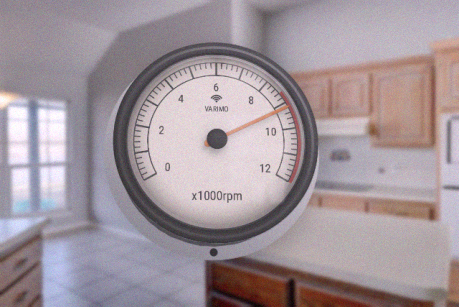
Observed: 9200 rpm
